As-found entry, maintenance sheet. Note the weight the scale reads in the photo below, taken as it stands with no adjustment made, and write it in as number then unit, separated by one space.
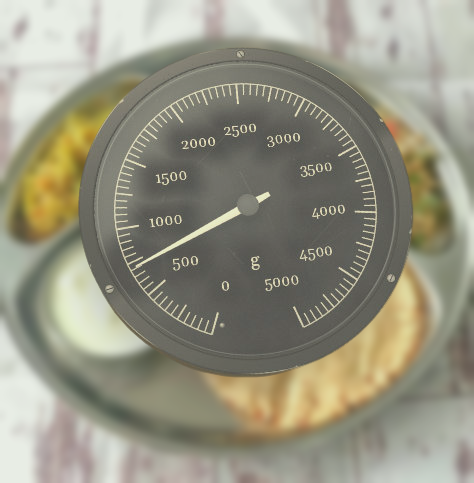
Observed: 700 g
